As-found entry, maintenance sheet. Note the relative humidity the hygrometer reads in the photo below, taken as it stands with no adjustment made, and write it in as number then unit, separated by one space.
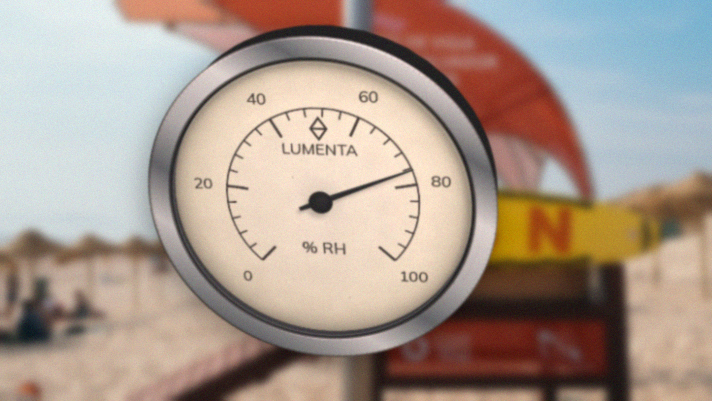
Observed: 76 %
